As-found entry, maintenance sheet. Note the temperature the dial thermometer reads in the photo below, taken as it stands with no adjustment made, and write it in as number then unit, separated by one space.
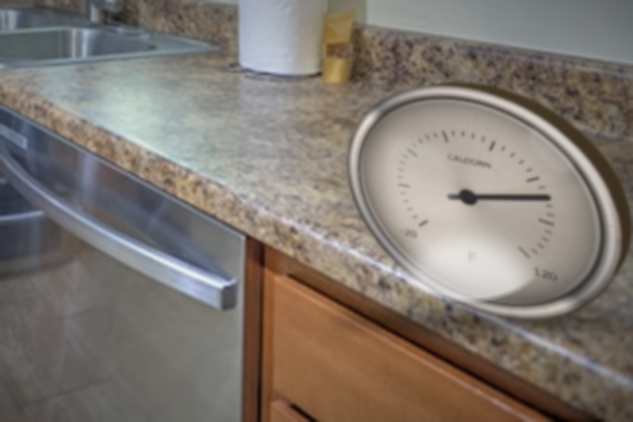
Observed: 88 °F
